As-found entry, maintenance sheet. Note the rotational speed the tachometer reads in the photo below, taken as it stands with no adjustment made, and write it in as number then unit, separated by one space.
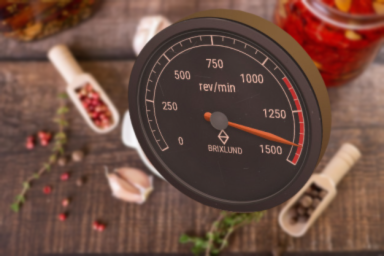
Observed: 1400 rpm
